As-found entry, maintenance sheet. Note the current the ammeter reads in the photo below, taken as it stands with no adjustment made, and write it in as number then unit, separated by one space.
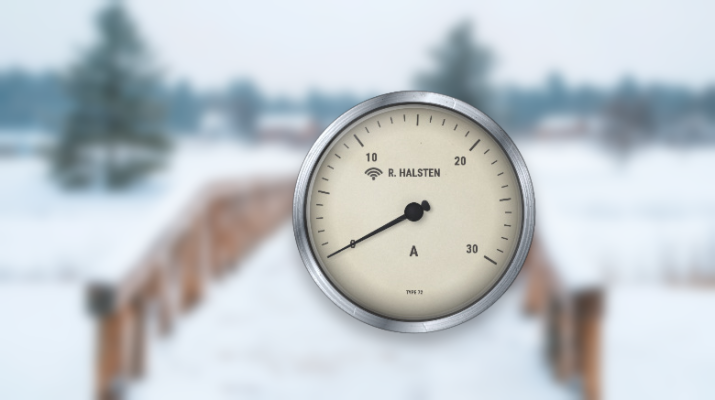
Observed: 0 A
